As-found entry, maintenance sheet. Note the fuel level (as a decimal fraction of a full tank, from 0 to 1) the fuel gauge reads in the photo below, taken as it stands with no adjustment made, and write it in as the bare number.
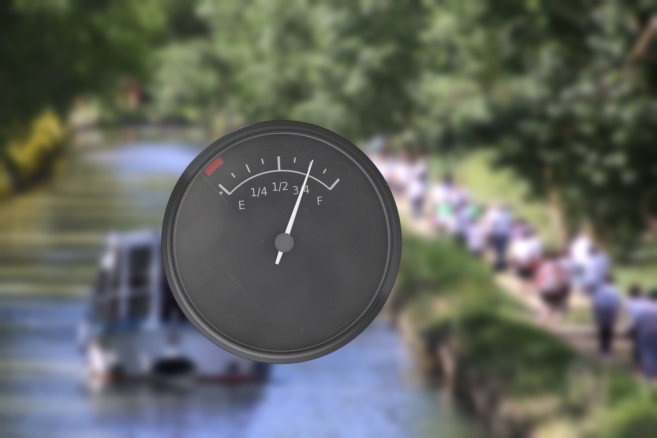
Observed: 0.75
